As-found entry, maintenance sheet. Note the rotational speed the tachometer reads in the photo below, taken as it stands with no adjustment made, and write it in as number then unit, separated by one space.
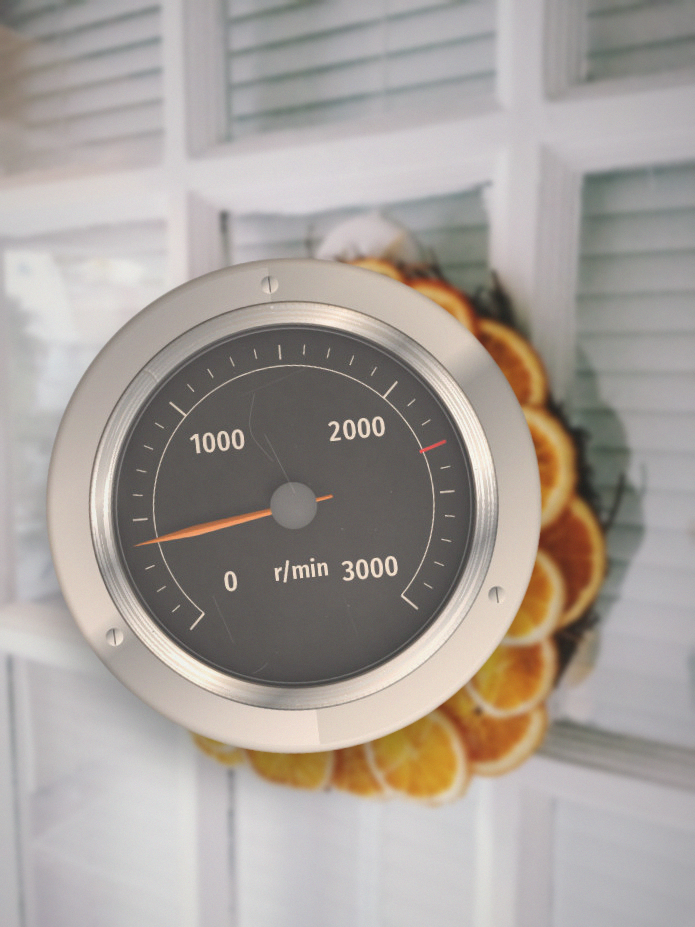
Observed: 400 rpm
